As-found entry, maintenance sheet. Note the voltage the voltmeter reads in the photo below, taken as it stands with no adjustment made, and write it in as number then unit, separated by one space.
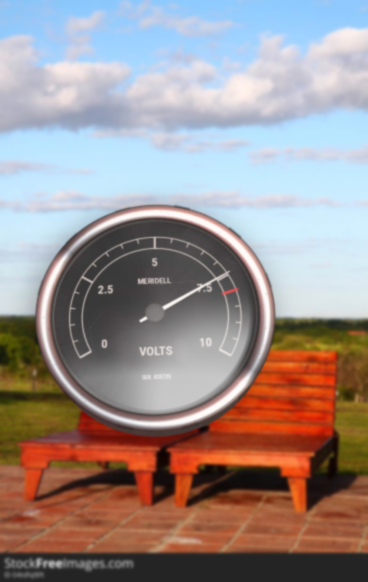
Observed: 7.5 V
